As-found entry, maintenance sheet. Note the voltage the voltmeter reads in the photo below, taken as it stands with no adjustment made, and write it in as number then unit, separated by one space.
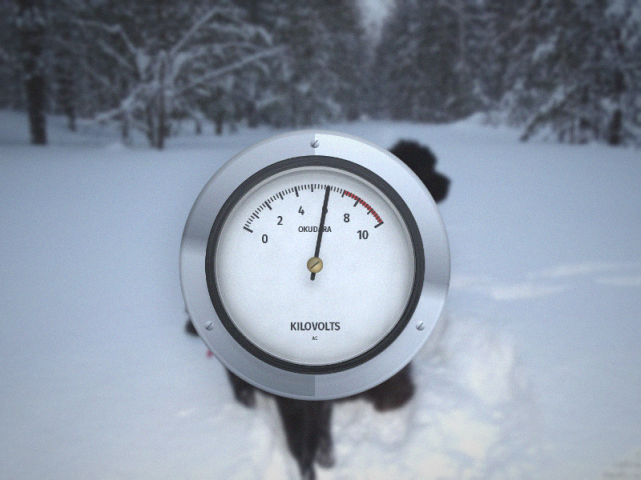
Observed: 6 kV
